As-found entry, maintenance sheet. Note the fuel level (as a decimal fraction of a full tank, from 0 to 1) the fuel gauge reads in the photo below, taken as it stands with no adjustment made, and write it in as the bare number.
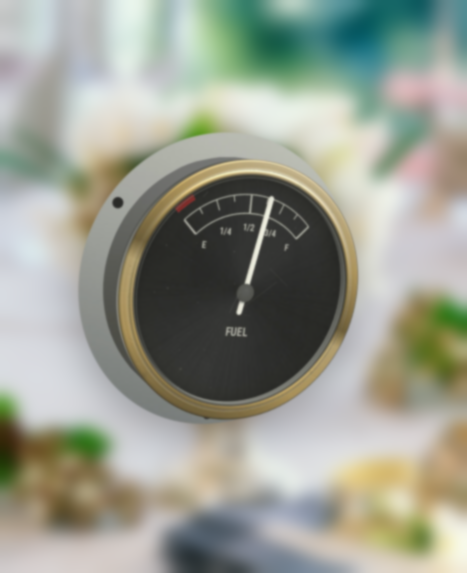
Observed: 0.625
